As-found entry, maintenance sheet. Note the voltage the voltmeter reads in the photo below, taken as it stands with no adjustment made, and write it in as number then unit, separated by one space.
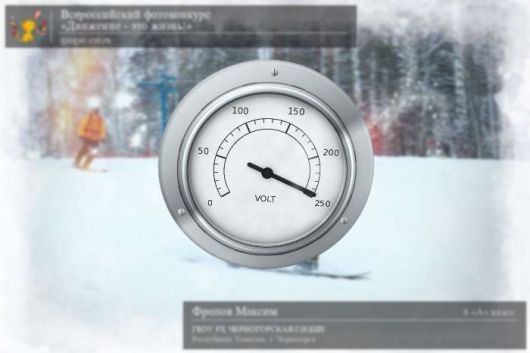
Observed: 245 V
